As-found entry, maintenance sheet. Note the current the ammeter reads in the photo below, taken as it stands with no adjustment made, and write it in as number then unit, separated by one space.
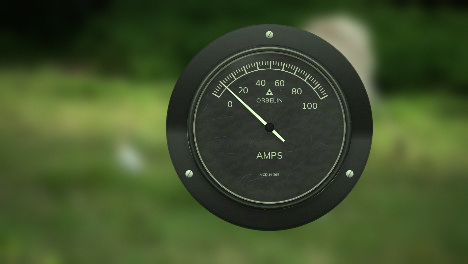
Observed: 10 A
